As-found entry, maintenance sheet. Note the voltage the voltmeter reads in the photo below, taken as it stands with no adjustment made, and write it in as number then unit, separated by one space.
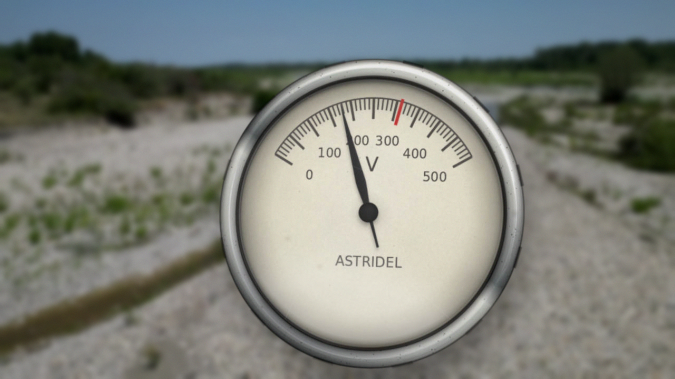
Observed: 180 V
